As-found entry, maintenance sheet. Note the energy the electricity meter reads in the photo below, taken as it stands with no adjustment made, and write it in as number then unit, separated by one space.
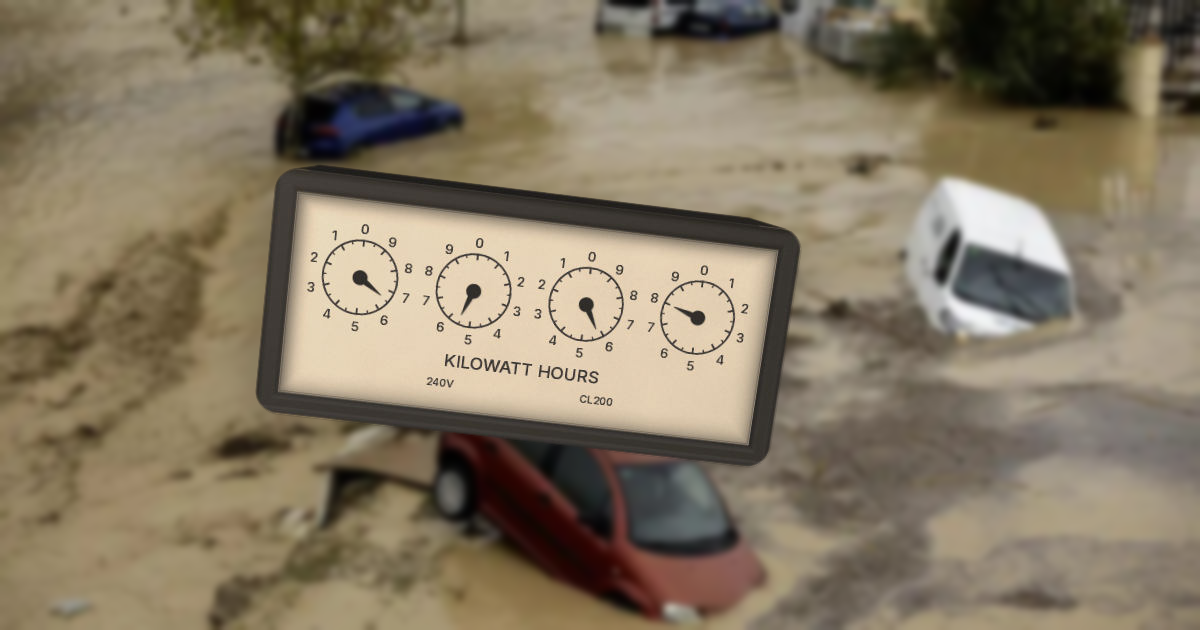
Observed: 6558 kWh
